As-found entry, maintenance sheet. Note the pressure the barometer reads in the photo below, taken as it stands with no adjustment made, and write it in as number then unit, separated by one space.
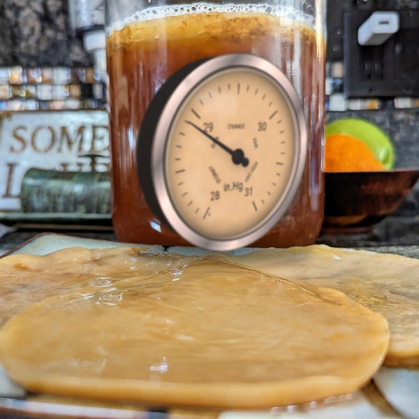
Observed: 28.9 inHg
